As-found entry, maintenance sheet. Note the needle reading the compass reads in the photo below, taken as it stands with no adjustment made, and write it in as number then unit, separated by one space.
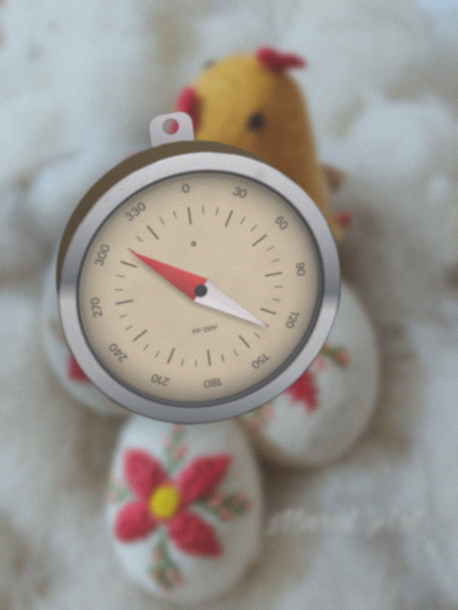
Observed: 310 °
